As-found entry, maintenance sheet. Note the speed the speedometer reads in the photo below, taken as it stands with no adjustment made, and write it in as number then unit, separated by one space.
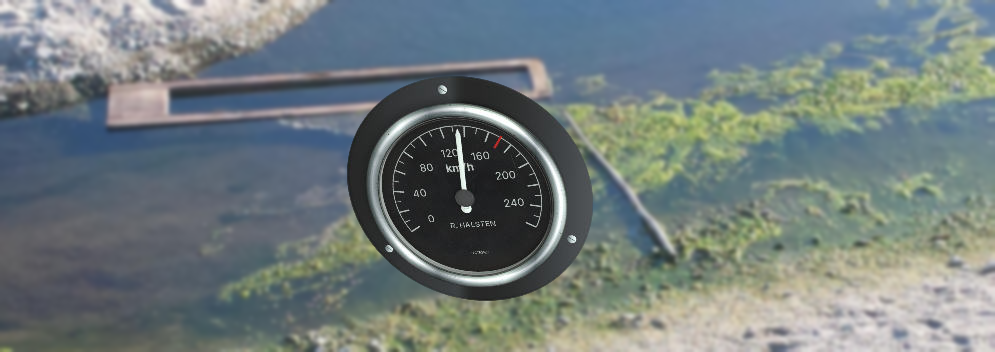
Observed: 135 km/h
